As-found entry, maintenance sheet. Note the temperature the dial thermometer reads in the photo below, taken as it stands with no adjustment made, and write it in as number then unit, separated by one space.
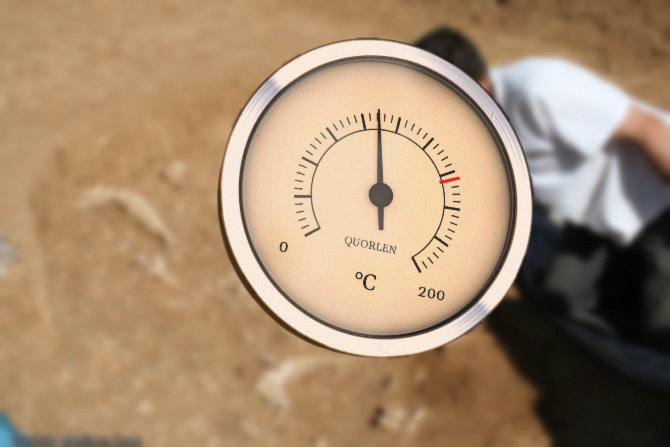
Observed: 88 °C
